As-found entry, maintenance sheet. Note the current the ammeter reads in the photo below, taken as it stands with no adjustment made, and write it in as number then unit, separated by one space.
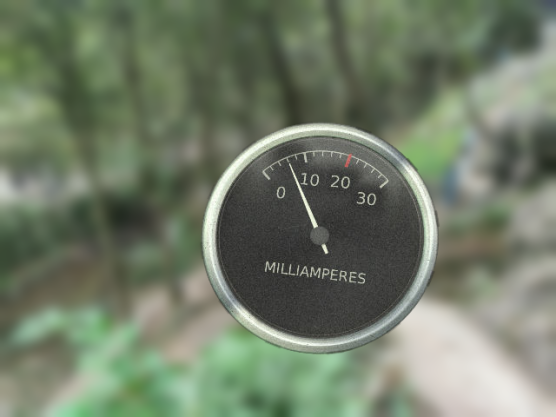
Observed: 6 mA
